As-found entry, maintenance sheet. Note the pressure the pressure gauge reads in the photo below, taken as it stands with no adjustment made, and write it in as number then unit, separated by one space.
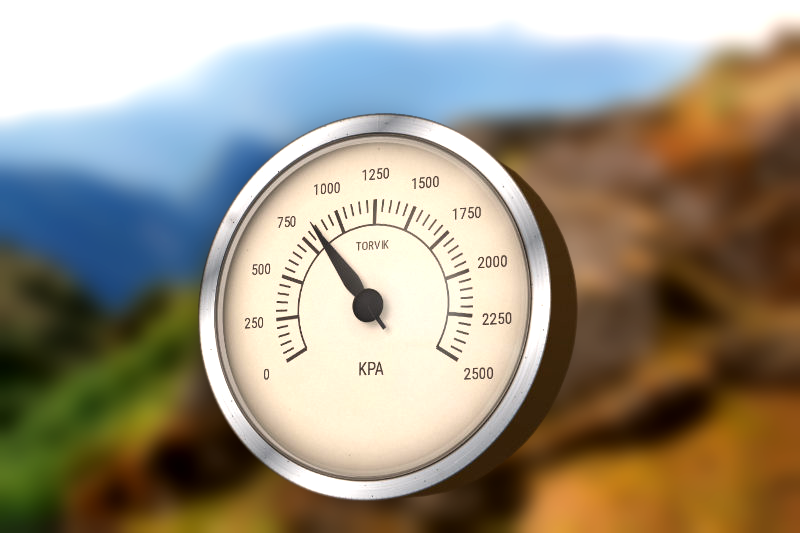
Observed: 850 kPa
